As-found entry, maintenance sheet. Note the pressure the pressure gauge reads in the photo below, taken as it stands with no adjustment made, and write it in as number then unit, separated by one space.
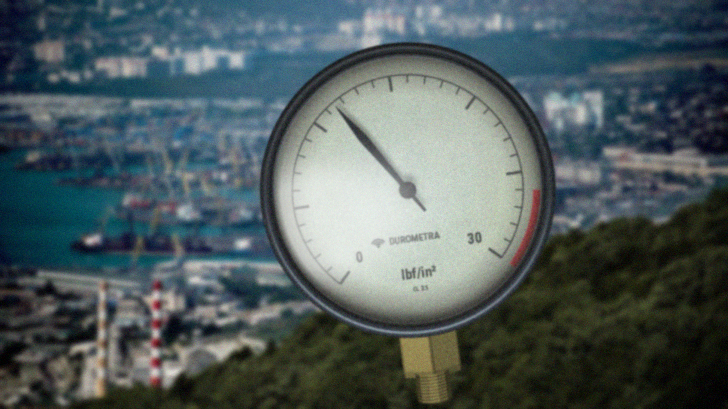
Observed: 11.5 psi
